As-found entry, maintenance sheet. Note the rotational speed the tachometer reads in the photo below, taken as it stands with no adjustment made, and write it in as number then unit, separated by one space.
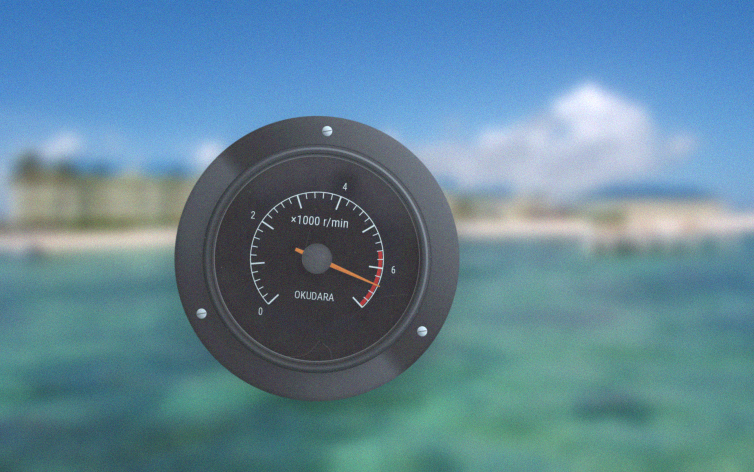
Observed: 6400 rpm
